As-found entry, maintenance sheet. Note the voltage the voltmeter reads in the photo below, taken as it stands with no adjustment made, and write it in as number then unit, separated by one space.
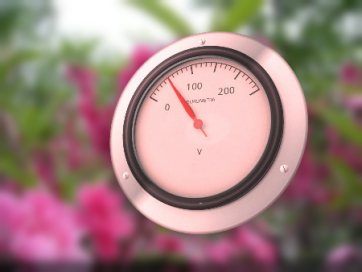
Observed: 50 V
